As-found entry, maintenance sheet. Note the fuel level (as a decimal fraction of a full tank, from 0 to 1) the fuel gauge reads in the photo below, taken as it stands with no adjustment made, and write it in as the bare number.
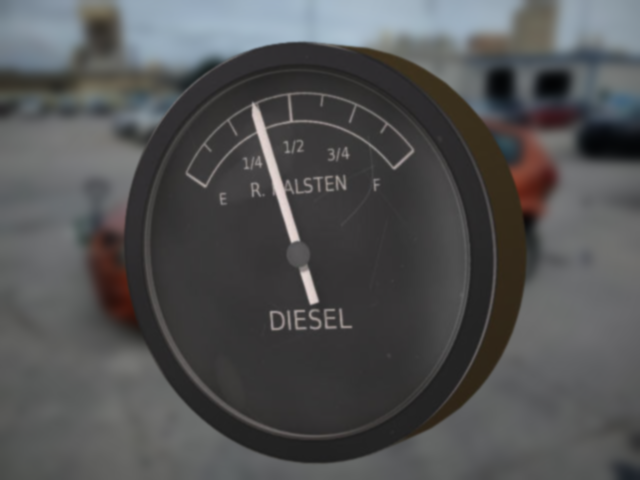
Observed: 0.375
